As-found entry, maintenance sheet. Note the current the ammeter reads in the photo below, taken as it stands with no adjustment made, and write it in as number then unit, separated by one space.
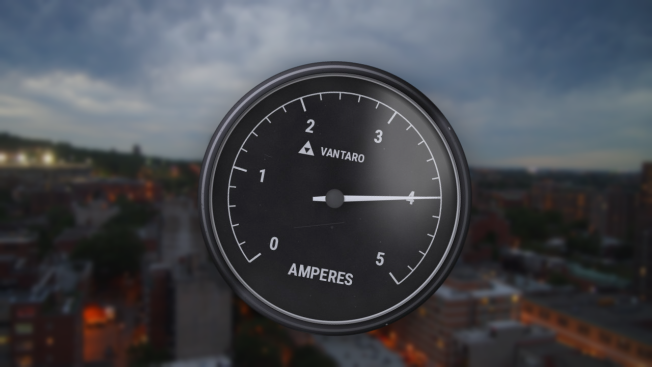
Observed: 4 A
